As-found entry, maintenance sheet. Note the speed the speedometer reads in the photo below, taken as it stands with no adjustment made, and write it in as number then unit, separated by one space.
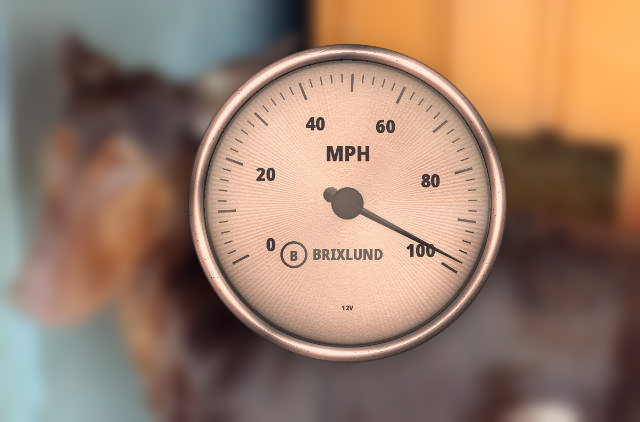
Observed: 98 mph
